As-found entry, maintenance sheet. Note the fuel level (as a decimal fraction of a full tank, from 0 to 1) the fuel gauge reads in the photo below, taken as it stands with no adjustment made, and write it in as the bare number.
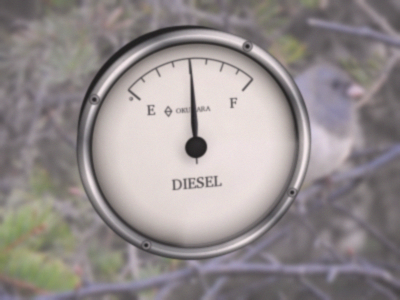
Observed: 0.5
